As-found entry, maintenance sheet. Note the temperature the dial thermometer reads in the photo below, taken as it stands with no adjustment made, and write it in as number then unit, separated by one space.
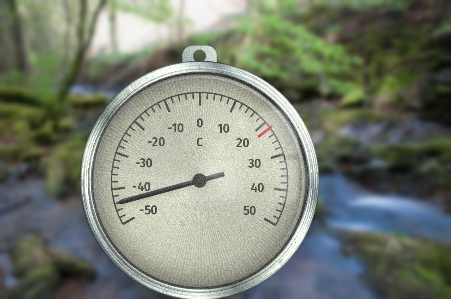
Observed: -44 °C
